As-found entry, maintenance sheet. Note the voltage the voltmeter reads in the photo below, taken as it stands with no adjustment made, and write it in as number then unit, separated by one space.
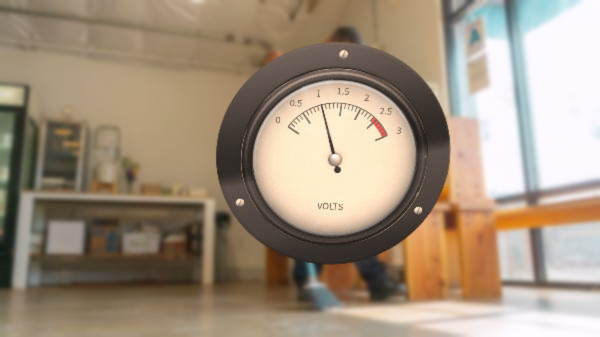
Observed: 1 V
